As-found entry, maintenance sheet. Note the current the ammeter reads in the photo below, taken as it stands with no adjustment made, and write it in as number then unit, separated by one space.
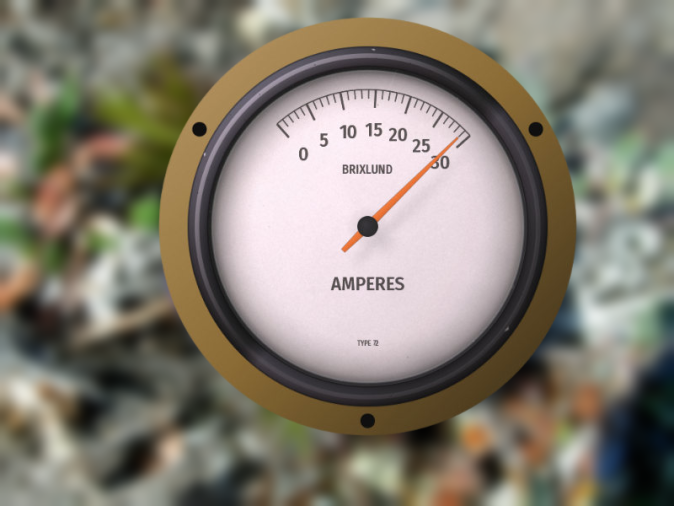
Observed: 29 A
